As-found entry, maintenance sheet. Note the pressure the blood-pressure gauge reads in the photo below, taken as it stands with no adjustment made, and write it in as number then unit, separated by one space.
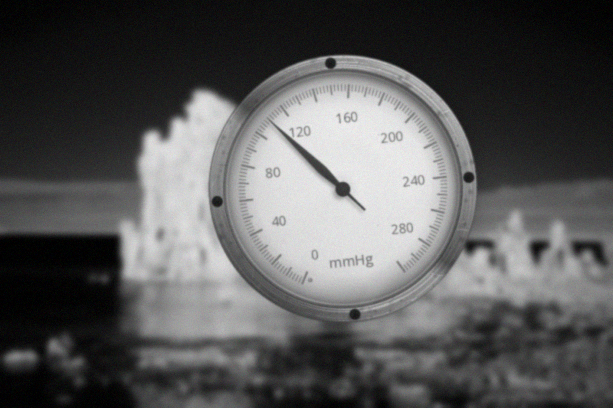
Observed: 110 mmHg
